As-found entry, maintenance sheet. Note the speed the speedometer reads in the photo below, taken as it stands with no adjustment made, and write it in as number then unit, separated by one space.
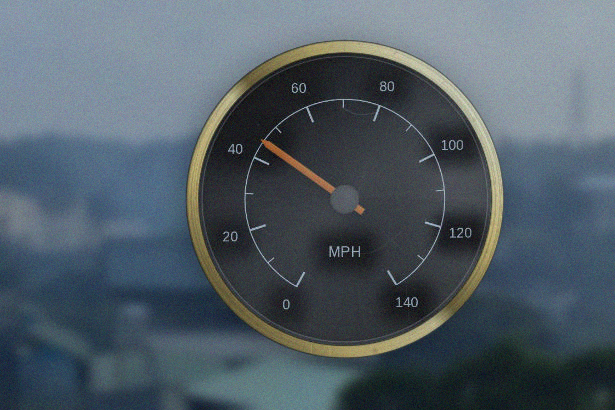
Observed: 45 mph
